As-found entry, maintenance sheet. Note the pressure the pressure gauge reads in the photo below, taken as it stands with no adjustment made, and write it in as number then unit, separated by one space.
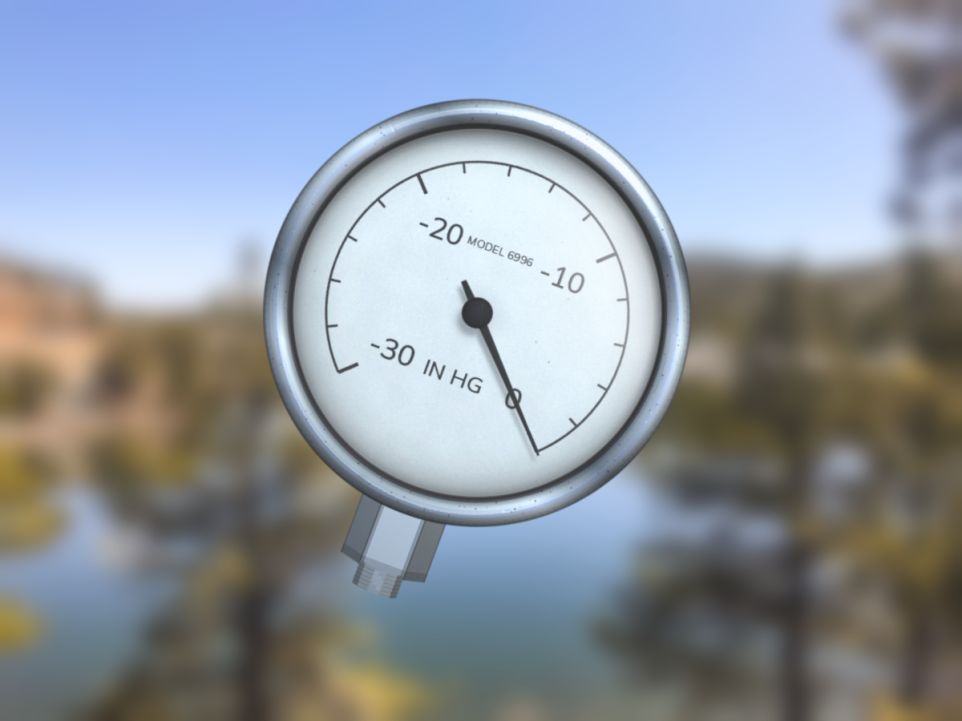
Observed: 0 inHg
